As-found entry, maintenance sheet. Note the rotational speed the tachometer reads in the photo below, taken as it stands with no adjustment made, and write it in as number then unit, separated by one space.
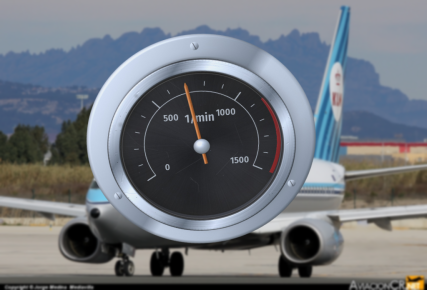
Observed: 700 rpm
